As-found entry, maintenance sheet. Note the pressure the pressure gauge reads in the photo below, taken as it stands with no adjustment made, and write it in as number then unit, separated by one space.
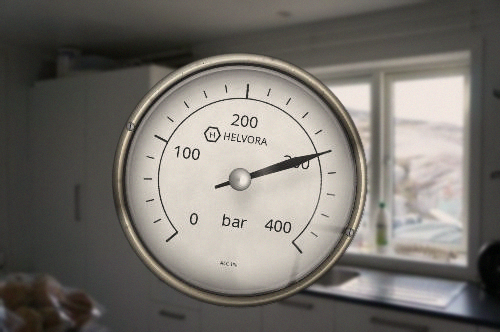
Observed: 300 bar
